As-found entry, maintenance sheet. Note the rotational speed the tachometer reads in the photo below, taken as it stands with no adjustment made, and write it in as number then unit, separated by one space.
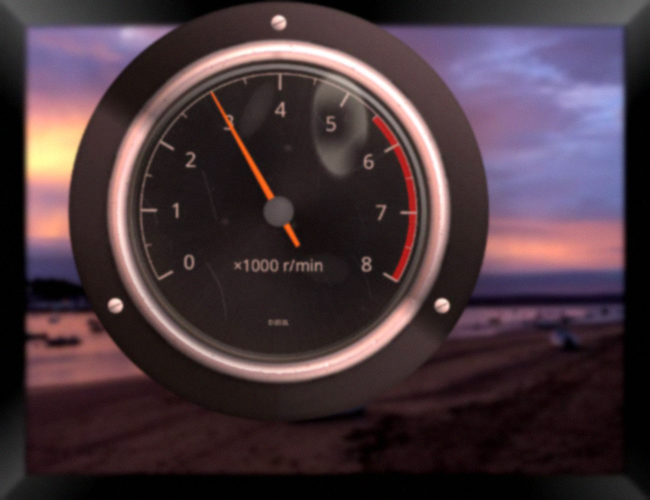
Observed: 3000 rpm
